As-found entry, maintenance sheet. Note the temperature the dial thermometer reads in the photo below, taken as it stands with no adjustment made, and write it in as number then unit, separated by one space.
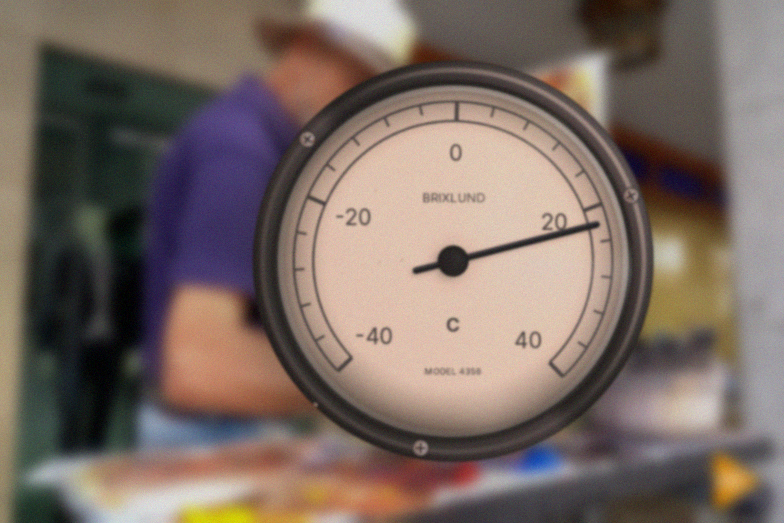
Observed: 22 °C
